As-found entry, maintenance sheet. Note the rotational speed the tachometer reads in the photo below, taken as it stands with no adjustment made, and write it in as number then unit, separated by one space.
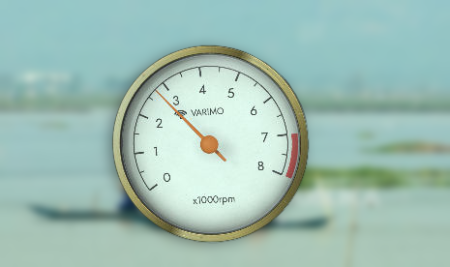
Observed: 2750 rpm
